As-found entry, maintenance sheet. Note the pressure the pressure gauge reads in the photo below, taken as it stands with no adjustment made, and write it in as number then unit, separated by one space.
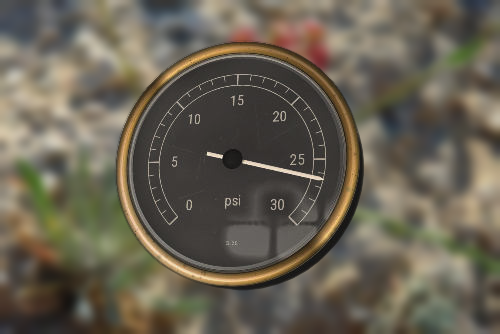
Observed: 26.5 psi
